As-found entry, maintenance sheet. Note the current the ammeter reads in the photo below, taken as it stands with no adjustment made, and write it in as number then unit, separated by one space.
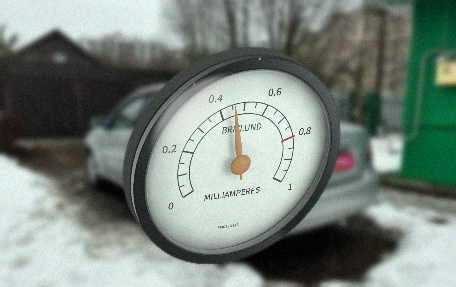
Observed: 0.45 mA
